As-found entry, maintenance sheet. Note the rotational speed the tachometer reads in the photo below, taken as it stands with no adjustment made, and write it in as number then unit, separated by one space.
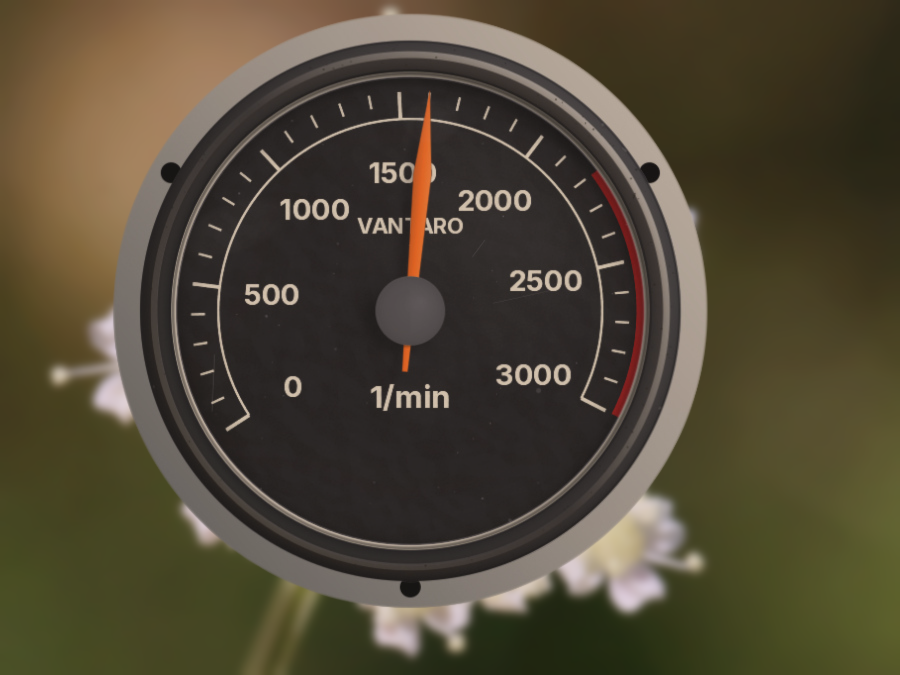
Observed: 1600 rpm
